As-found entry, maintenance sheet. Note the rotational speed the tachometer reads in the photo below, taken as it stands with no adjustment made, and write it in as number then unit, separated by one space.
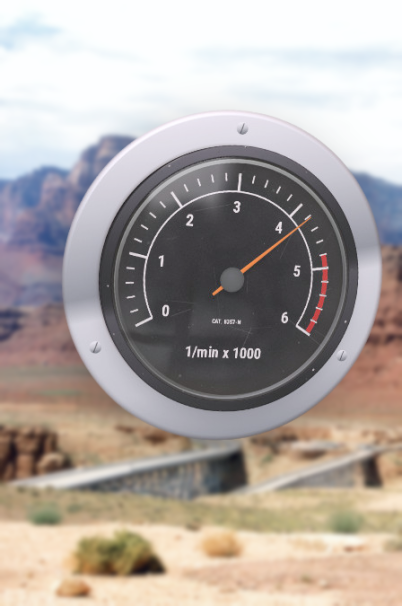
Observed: 4200 rpm
